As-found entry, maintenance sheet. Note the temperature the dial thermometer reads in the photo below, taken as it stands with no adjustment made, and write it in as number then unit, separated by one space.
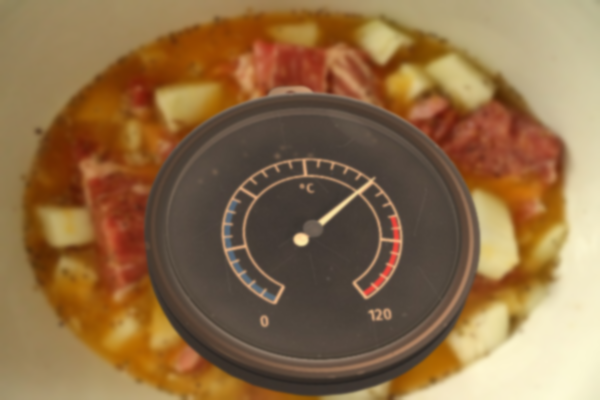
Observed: 80 °C
